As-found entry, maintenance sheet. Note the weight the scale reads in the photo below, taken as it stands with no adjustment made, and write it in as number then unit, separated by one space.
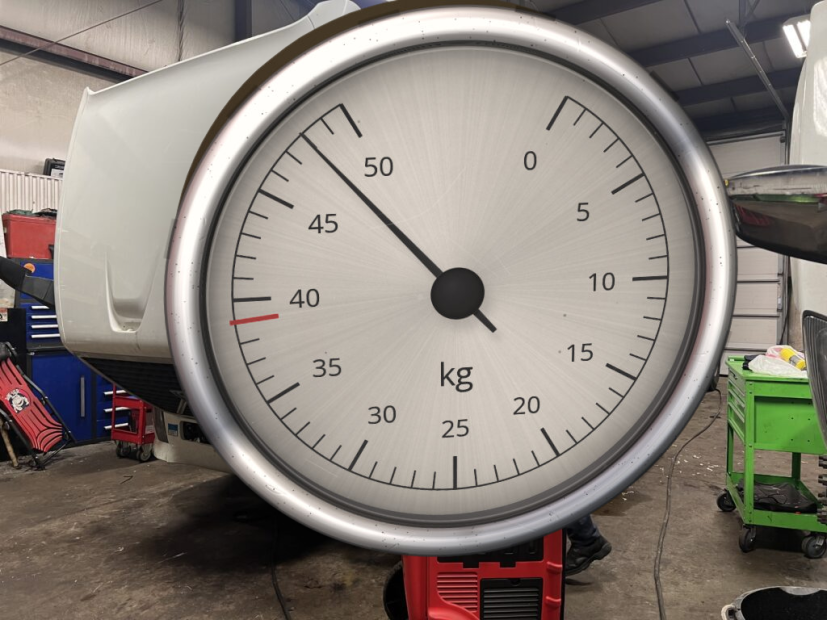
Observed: 48 kg
